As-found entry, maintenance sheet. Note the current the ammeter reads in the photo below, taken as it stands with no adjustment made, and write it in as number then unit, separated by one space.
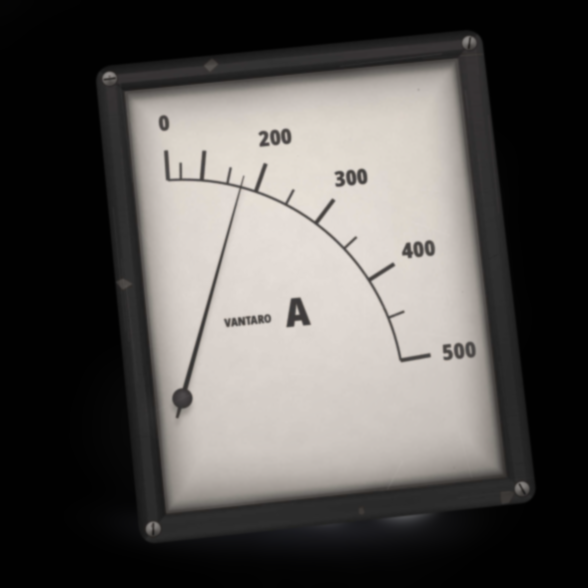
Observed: 175 A
